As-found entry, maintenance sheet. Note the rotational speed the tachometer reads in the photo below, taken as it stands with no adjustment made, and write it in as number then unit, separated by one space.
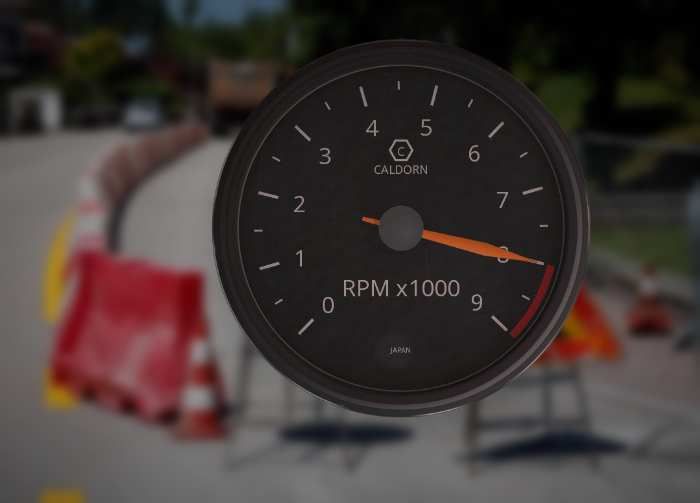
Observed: 8000 rpm
